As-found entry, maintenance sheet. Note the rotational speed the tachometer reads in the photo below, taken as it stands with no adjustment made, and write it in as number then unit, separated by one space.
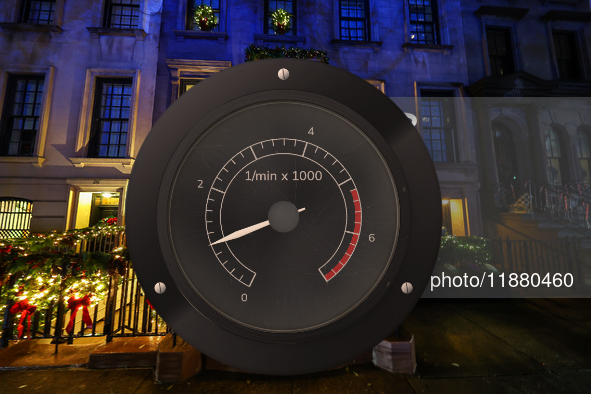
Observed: 1000 rpm
